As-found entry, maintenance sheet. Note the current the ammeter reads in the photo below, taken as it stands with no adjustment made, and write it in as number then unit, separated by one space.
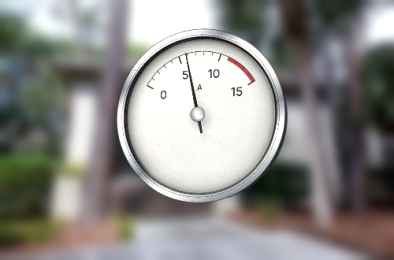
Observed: 6 A
